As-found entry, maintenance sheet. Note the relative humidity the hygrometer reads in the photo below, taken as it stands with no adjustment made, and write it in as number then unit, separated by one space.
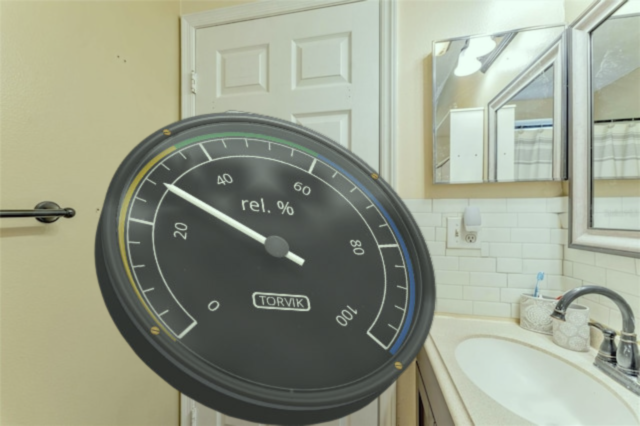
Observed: 28 %
